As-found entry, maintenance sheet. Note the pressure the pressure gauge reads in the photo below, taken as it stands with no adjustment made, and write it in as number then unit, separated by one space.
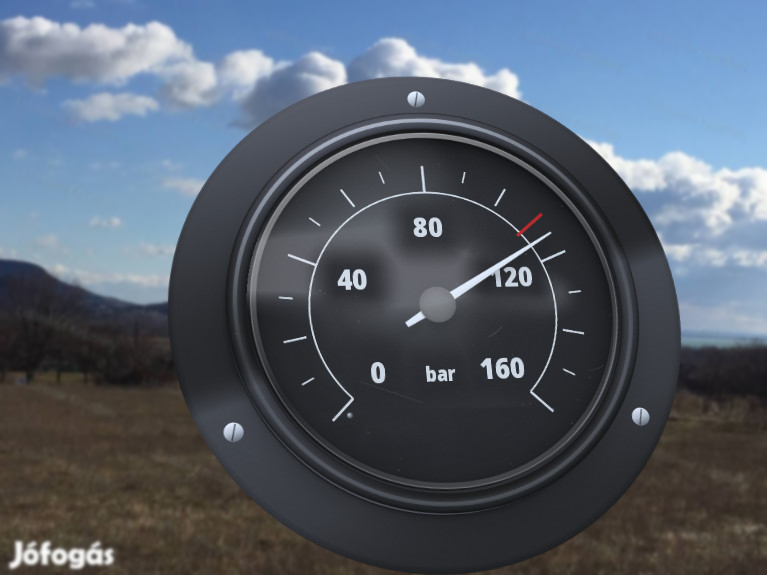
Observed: 115 bar
